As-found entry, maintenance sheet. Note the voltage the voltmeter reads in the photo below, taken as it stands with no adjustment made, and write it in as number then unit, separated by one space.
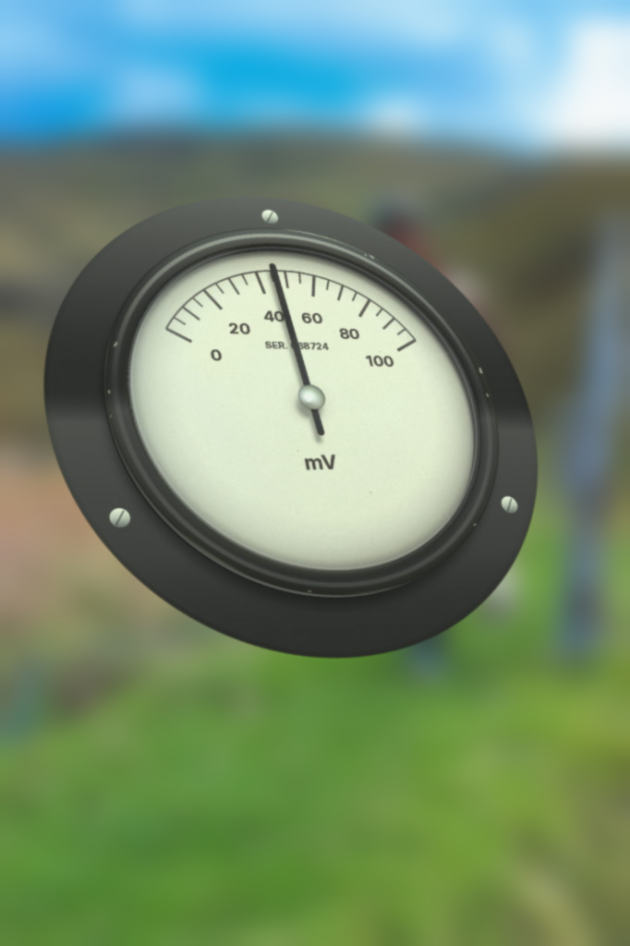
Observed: 45 mV
